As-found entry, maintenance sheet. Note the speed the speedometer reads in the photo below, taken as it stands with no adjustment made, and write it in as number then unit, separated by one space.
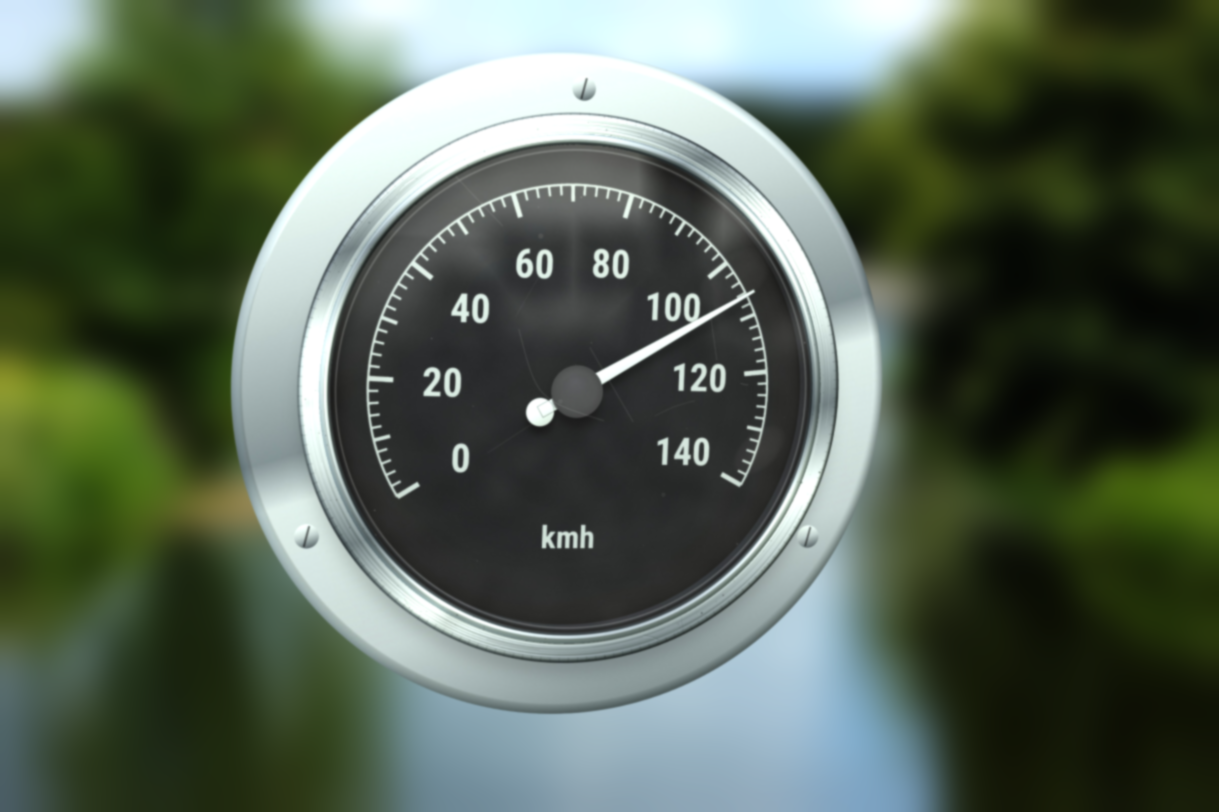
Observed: 106 km/h
